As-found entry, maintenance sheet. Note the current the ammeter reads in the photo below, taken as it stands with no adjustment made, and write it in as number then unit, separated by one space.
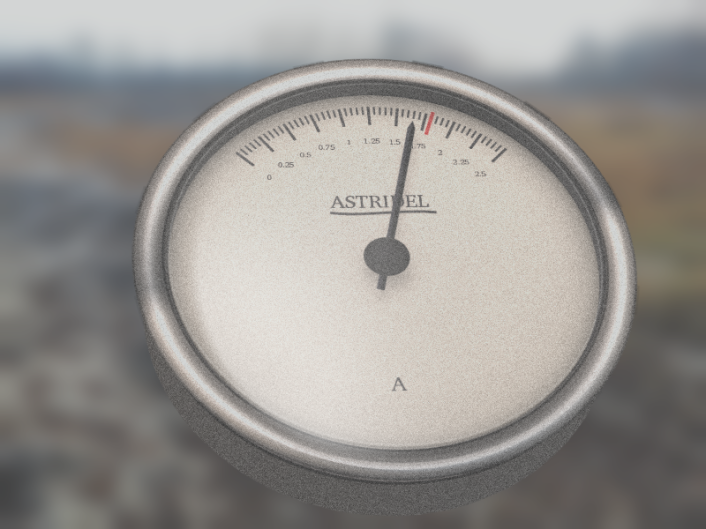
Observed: 1.65 A
